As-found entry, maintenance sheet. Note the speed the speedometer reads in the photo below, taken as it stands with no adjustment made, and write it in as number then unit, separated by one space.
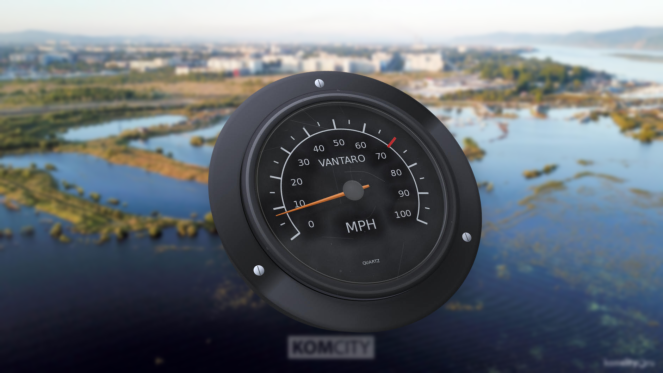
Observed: 7.5 mph
